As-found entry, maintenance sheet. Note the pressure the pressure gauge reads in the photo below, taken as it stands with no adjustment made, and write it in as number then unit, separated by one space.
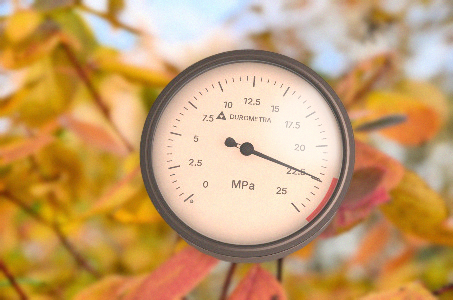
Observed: 22.5 MPa
